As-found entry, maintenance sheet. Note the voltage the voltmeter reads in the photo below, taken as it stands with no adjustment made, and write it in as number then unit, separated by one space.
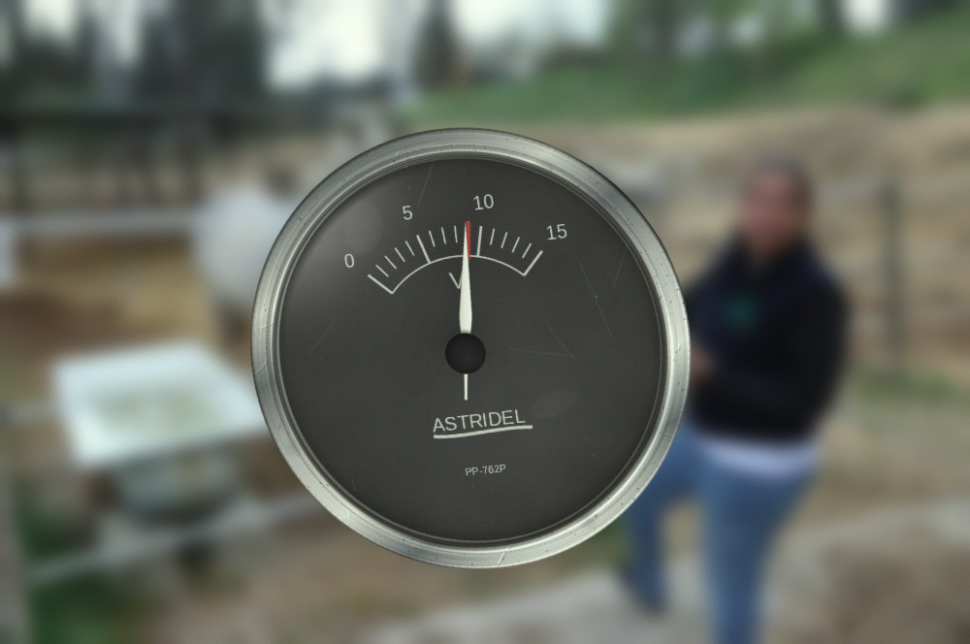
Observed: 9 V
